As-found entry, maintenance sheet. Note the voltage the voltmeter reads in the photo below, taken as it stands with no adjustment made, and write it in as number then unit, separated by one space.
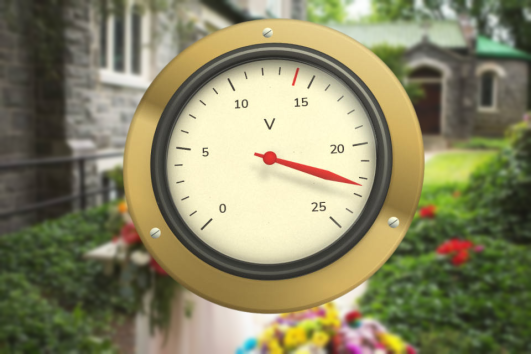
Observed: 22.5 V
